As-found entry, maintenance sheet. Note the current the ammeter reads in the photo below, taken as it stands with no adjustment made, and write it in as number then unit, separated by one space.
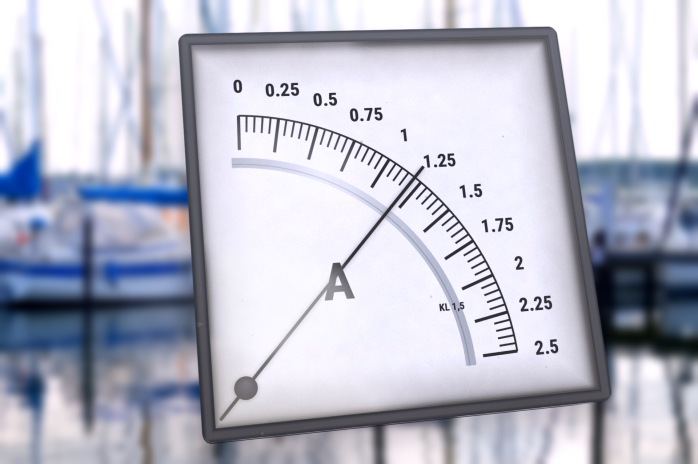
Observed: 1.2 A
